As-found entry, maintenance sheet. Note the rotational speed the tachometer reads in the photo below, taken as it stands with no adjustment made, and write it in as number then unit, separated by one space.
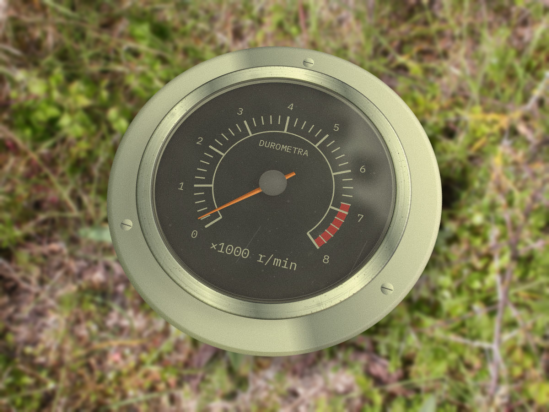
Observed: 200 rpm
